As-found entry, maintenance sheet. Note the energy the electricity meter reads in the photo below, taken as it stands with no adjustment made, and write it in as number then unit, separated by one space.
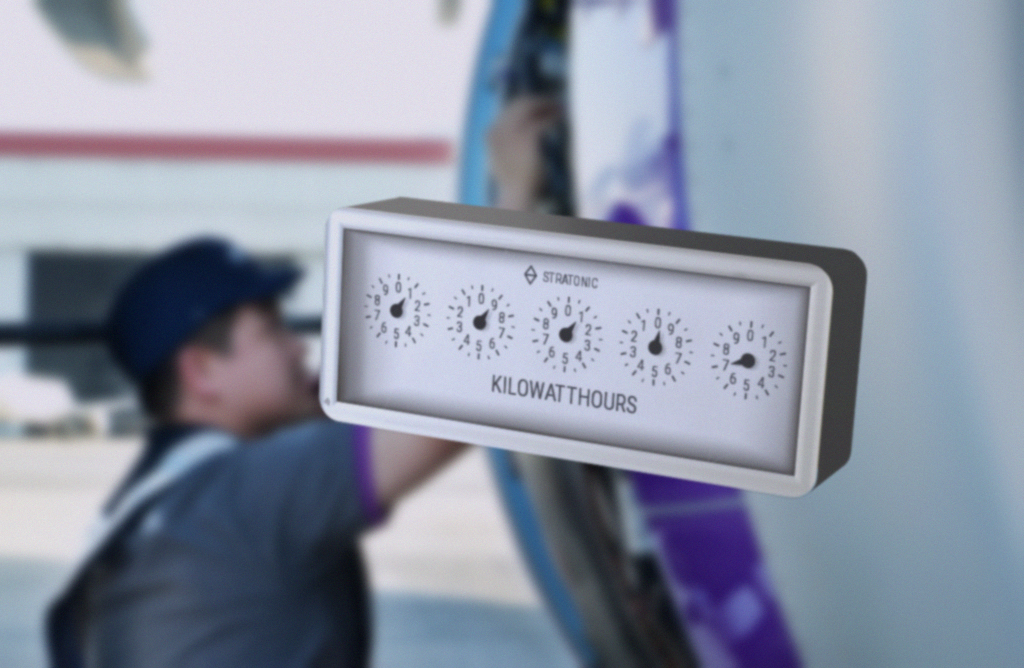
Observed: 9097 kWh
